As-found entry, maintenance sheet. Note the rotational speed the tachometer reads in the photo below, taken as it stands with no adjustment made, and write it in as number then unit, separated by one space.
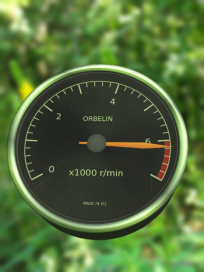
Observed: 6200 rpm
